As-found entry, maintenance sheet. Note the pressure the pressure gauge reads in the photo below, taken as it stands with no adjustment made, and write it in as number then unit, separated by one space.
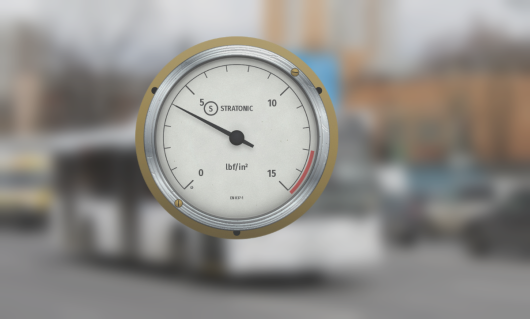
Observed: 4 psi
